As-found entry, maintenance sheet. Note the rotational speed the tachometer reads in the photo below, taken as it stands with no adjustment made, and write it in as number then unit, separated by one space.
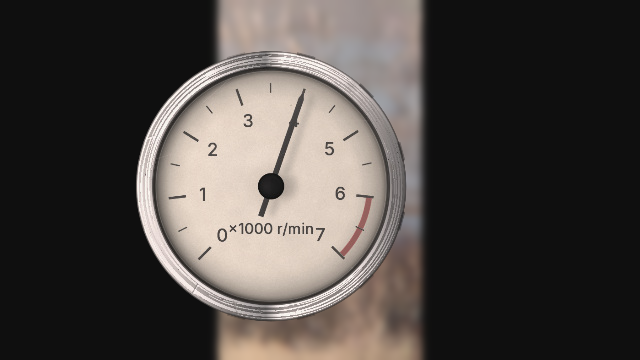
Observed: 4000 rpm
